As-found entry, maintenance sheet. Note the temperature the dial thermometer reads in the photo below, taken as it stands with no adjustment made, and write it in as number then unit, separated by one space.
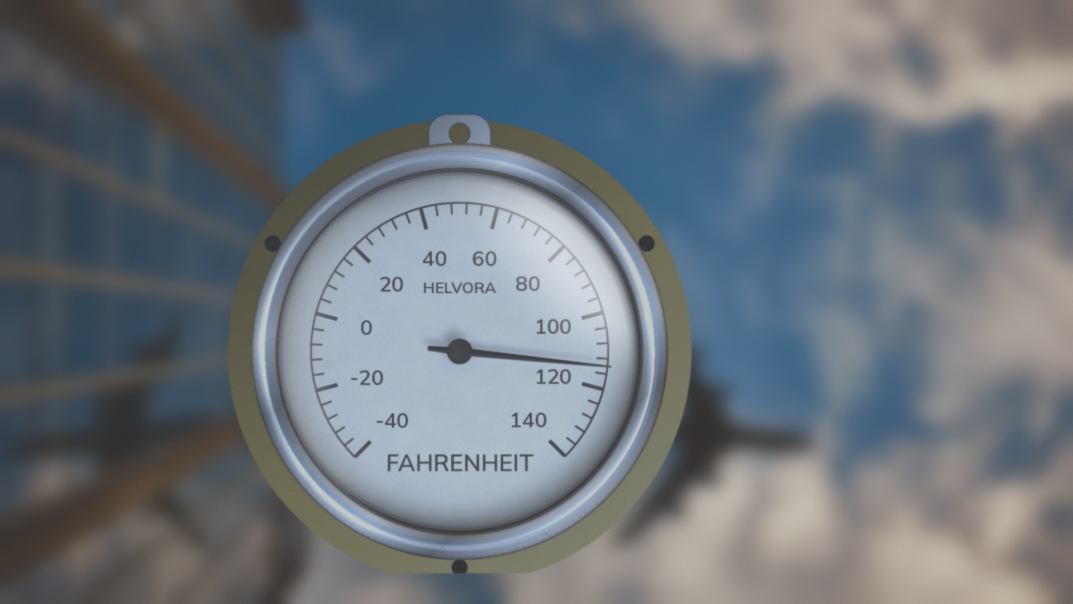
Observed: 114 °F
